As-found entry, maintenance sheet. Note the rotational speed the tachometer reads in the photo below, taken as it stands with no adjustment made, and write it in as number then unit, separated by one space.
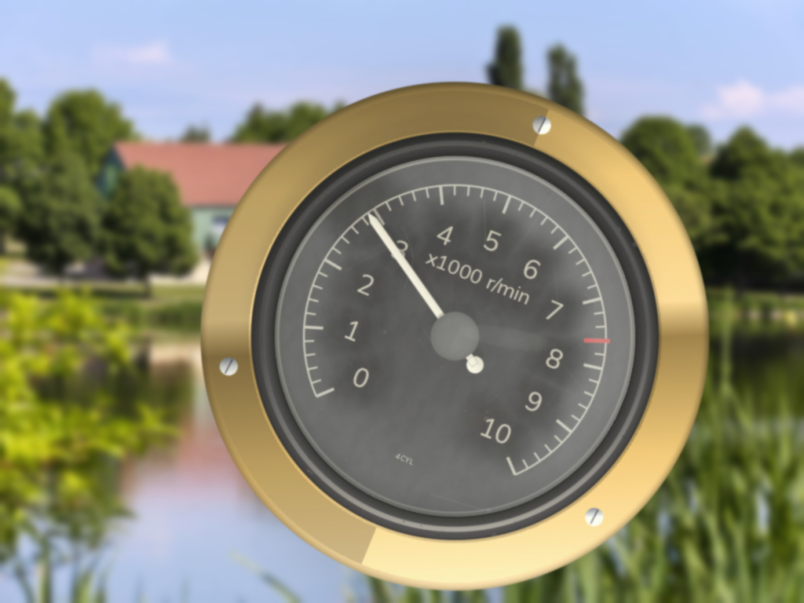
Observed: 2900 rpm
